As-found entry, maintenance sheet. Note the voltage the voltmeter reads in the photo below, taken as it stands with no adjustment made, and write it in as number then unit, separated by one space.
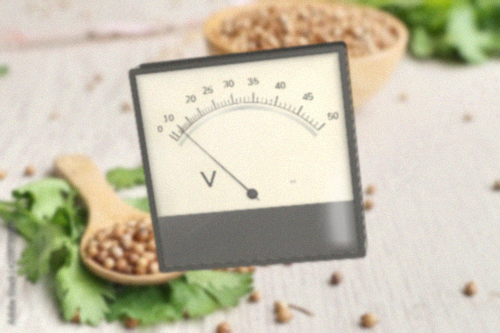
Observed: 10 V
